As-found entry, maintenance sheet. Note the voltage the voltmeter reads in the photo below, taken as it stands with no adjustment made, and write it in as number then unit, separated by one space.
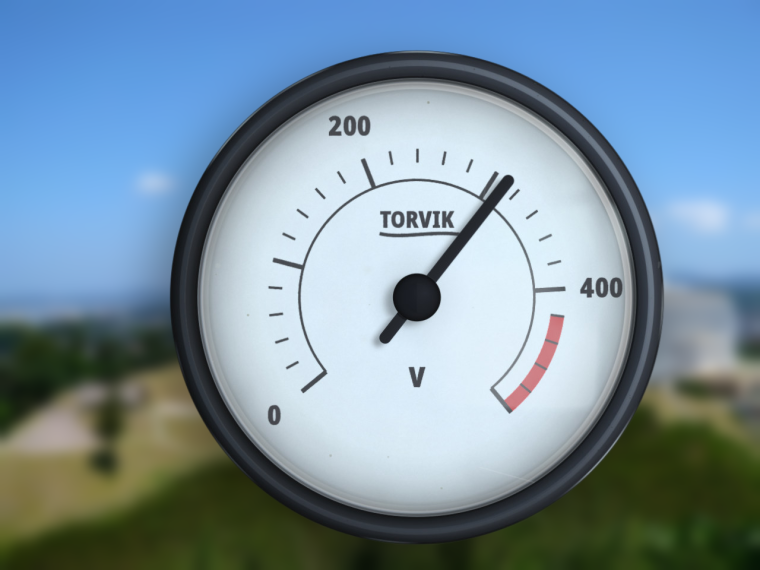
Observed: 310 V
